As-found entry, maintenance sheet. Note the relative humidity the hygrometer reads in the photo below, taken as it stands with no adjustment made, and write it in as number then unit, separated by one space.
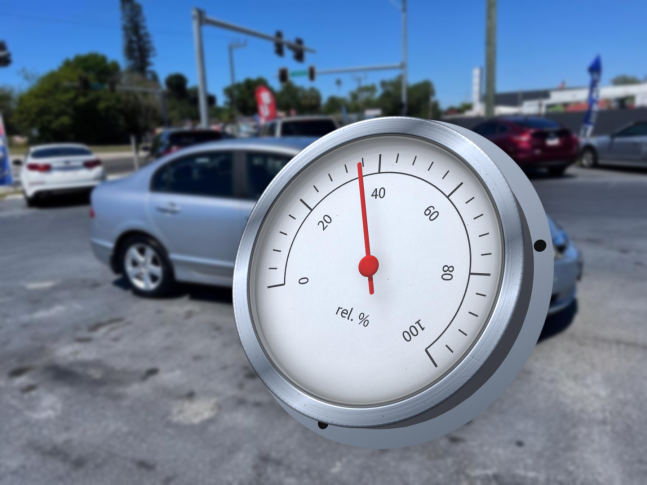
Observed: 36 %
